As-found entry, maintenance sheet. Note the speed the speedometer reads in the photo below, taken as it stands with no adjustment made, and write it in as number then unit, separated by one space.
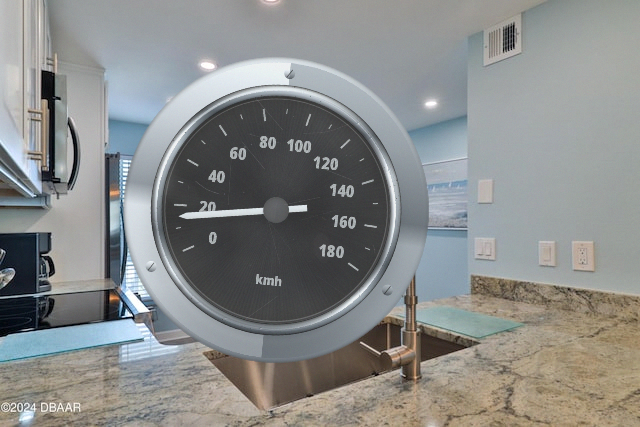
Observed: 15 km/h
